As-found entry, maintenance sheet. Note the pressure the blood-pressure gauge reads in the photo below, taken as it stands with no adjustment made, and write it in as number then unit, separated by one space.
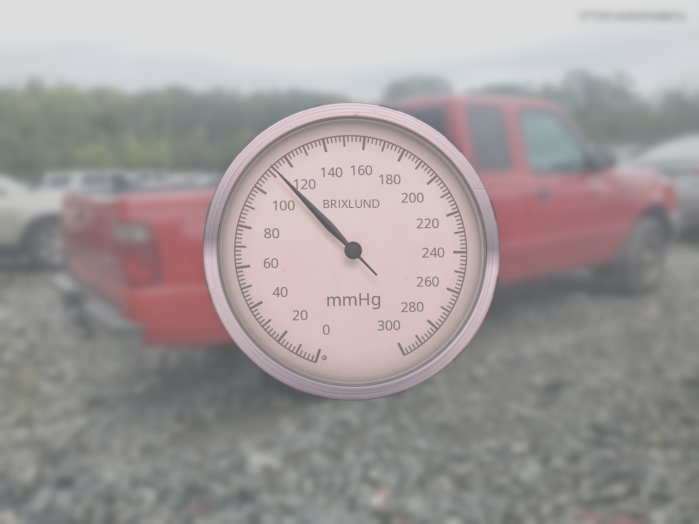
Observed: 112 mmHg
